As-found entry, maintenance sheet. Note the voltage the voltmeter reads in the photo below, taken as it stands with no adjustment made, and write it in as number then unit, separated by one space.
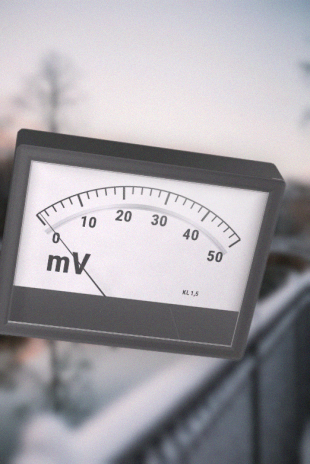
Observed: 1 mV
